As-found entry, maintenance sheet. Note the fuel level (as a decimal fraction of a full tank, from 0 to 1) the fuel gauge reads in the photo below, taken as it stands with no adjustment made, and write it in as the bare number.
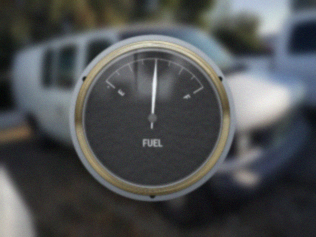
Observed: 0.5
